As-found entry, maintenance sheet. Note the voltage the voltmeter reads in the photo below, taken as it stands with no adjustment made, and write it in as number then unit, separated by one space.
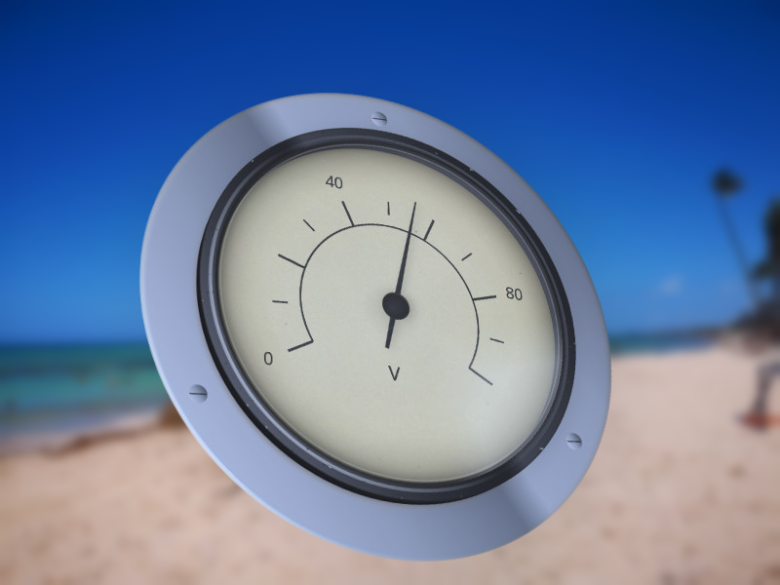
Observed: 55 V
